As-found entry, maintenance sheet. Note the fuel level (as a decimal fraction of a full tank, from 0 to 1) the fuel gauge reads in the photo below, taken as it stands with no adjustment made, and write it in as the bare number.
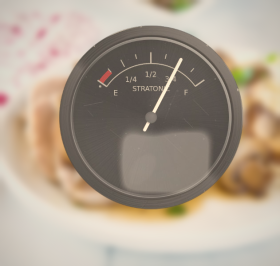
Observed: 0.75
